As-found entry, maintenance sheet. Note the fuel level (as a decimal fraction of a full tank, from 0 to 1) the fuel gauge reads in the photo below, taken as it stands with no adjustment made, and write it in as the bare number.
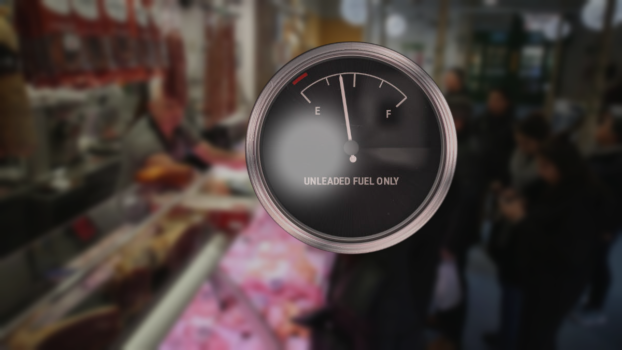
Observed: 0.375
